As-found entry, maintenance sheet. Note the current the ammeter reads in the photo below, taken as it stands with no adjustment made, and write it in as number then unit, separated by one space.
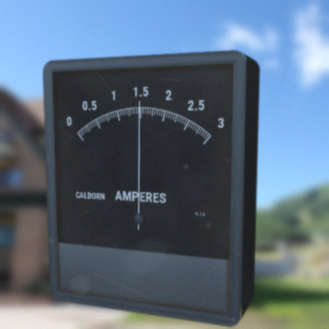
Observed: 1.5 A
